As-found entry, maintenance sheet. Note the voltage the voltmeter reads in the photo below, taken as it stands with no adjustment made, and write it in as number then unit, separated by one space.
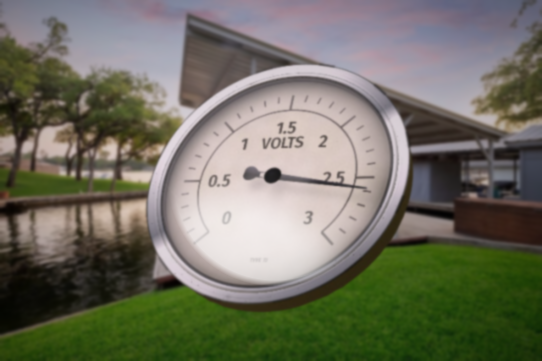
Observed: 2.6 V
